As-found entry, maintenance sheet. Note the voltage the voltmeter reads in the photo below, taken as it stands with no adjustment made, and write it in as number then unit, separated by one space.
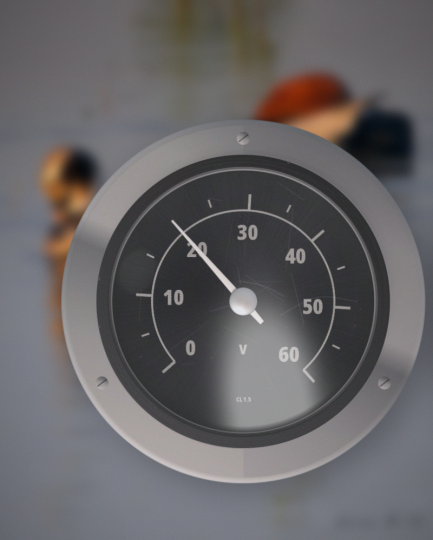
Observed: 20 V
